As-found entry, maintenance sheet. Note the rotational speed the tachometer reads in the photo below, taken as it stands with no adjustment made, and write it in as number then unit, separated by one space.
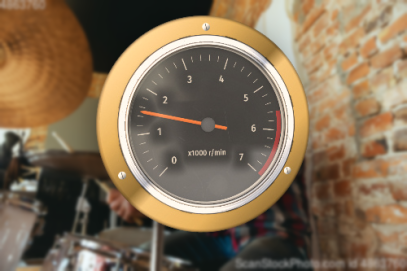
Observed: 1500 rpm
